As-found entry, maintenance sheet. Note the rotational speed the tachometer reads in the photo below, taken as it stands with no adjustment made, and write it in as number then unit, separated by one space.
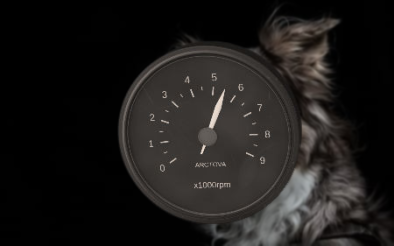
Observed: 5500 rpm
